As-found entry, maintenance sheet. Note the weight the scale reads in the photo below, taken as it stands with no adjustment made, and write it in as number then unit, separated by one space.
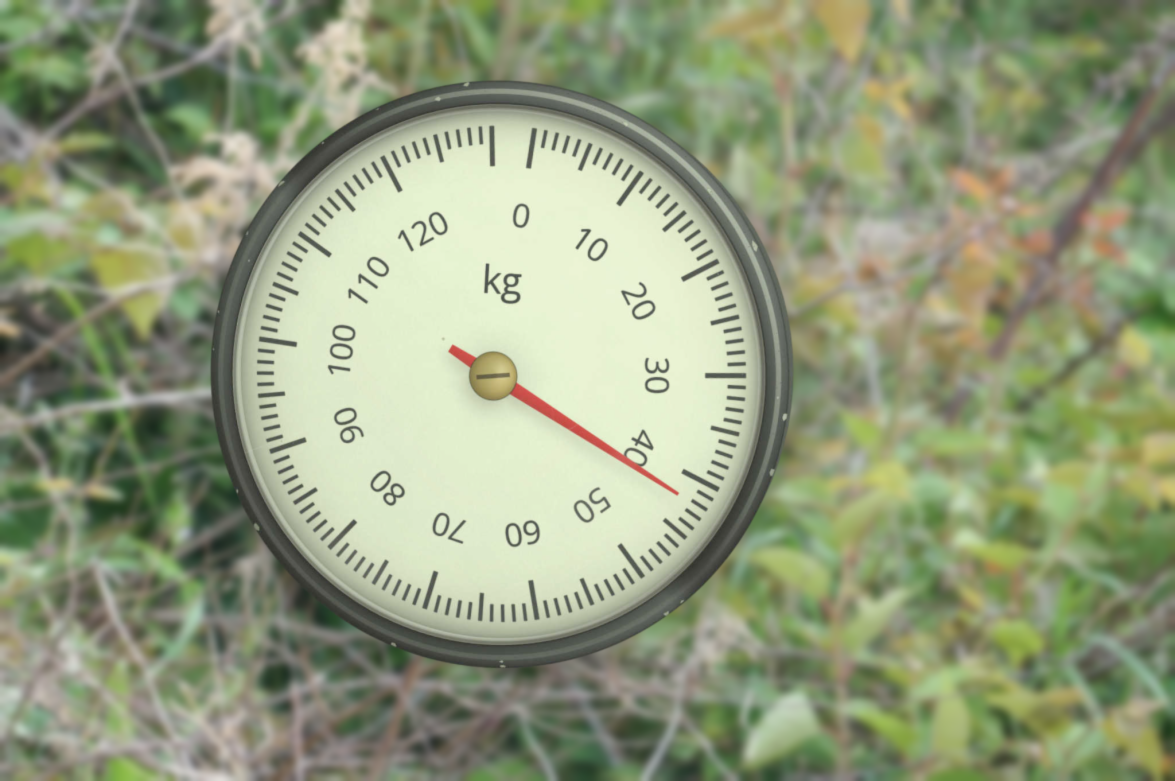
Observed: 42 kg
